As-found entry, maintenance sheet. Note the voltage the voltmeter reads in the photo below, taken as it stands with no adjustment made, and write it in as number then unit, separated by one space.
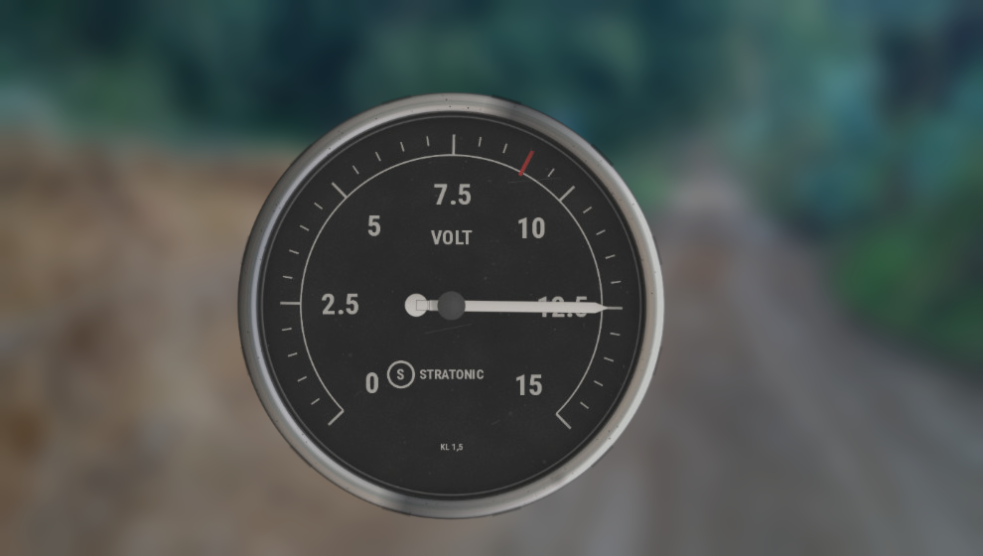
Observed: 12.5 V
